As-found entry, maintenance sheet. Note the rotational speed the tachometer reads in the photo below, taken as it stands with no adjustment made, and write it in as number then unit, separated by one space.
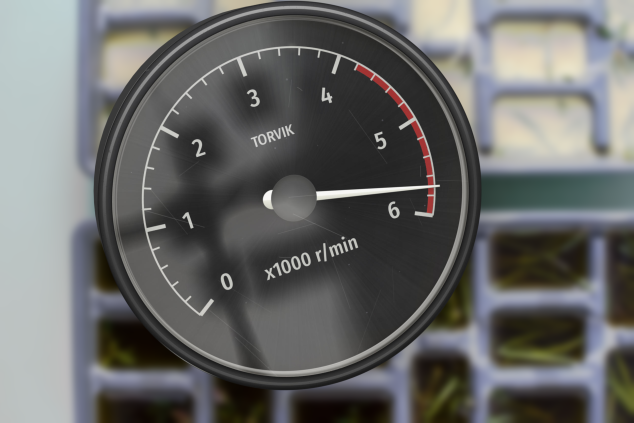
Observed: 5700 rpm
